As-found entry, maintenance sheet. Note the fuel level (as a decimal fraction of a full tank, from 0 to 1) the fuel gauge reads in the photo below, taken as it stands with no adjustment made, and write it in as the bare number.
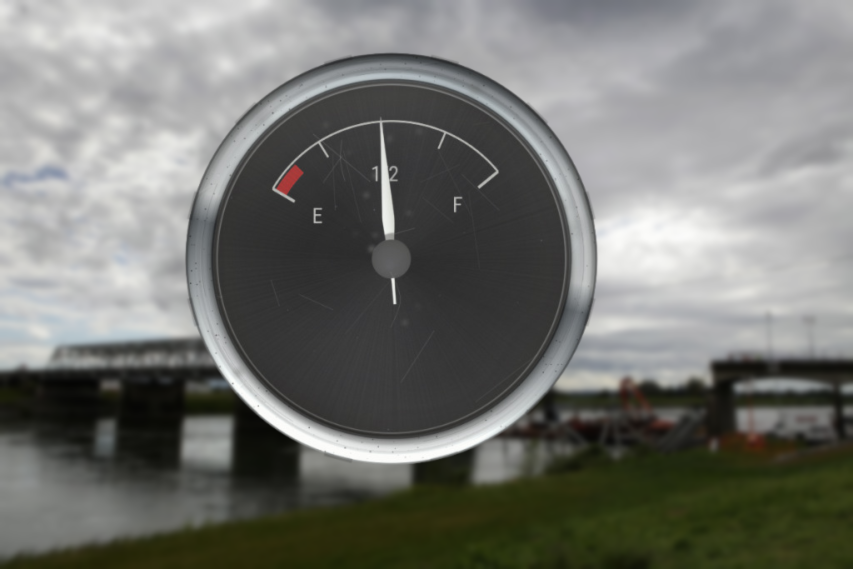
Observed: 0.5
